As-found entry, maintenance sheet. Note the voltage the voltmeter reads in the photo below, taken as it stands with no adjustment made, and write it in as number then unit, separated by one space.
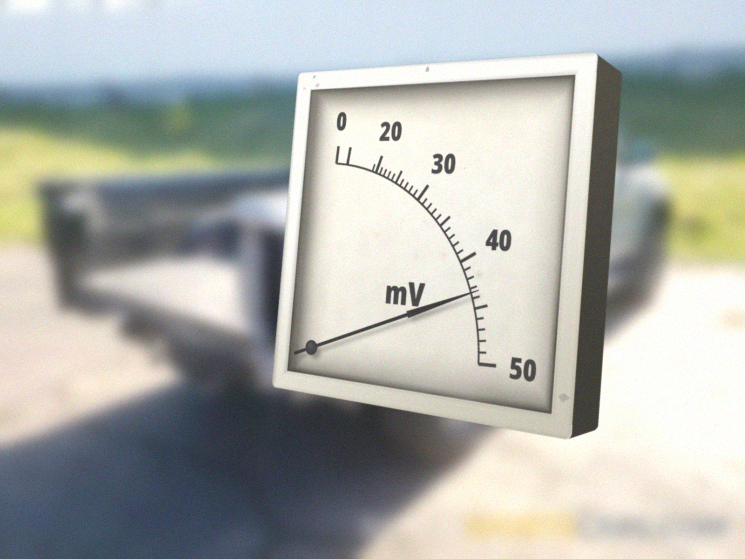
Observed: 43.5 mV
